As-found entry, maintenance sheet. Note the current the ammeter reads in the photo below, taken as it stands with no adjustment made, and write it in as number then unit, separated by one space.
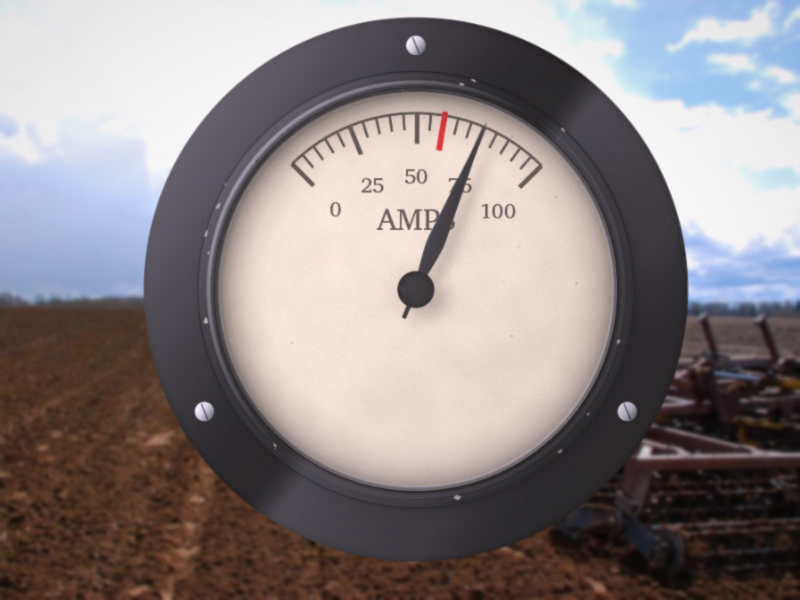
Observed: 75 A
